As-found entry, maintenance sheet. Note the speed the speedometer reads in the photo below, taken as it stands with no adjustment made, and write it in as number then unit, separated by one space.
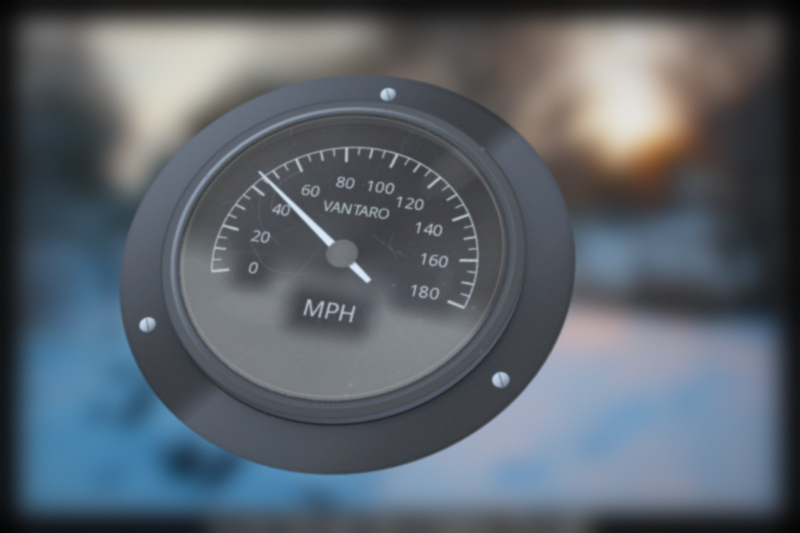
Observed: 45 mph
